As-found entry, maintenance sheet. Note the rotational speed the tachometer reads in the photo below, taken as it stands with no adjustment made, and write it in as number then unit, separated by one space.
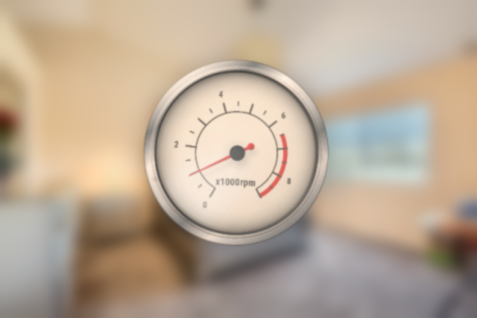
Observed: 1000 rpm
